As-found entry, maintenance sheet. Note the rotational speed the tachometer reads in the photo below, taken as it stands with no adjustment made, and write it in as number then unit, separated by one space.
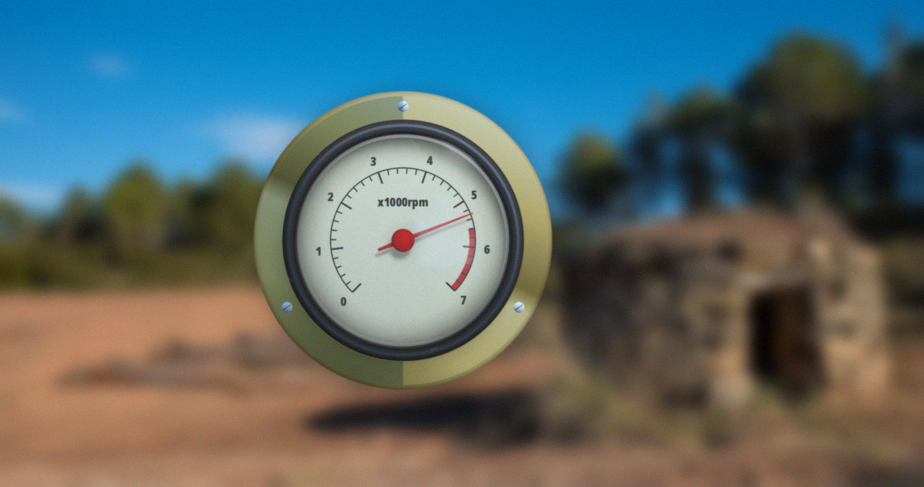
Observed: 5300 rpm
